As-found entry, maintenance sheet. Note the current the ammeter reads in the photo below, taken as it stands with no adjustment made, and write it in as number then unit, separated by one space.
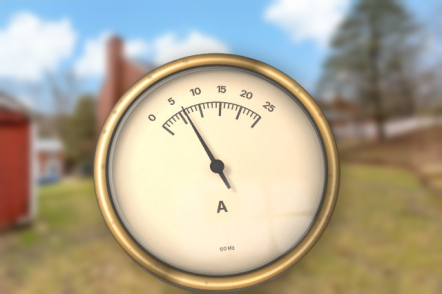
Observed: 6 A
